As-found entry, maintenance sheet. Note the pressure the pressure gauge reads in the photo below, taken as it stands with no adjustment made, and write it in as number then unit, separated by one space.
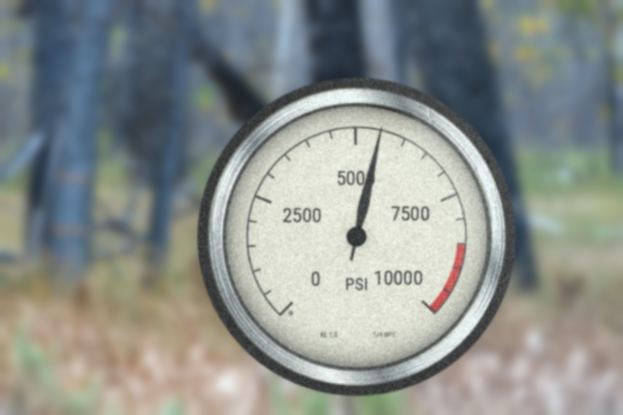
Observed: 5500 psi
